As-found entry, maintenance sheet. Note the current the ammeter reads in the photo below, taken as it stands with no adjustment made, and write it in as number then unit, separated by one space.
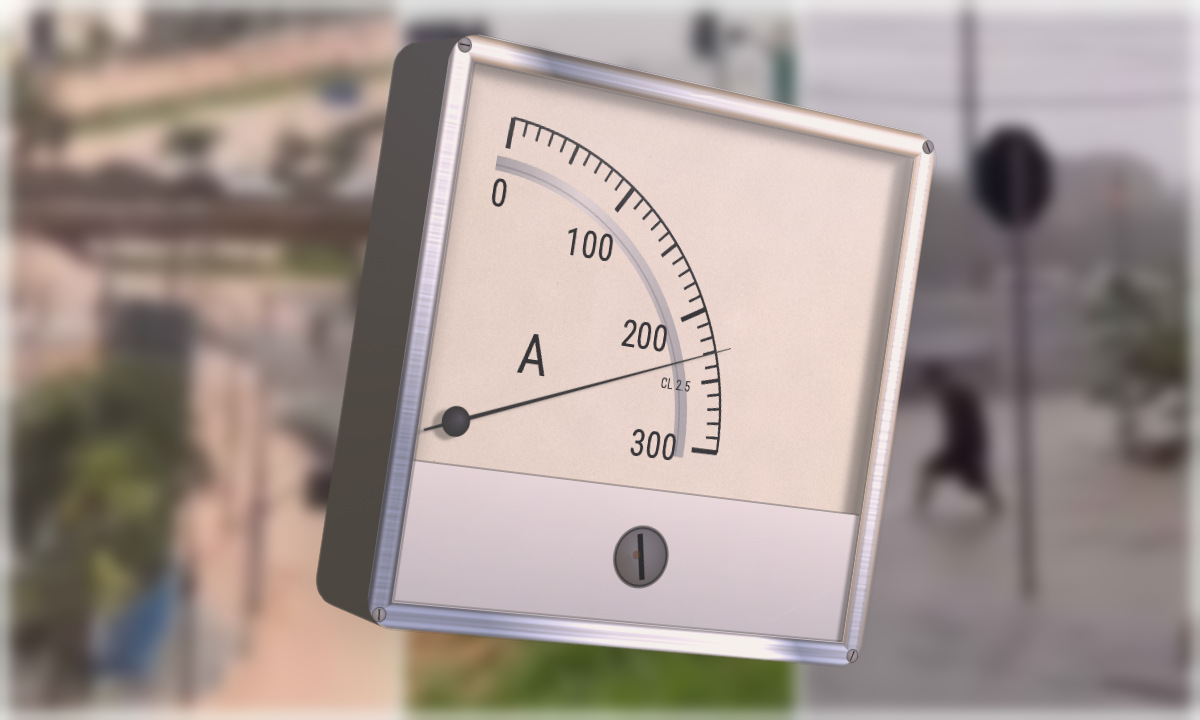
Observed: 230 A
